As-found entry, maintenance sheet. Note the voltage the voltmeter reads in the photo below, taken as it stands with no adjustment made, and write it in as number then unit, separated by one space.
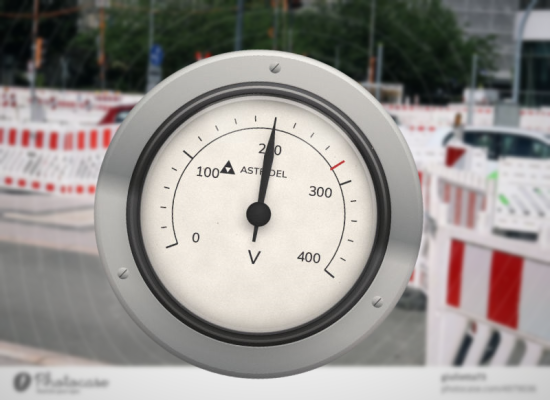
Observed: 200 V
